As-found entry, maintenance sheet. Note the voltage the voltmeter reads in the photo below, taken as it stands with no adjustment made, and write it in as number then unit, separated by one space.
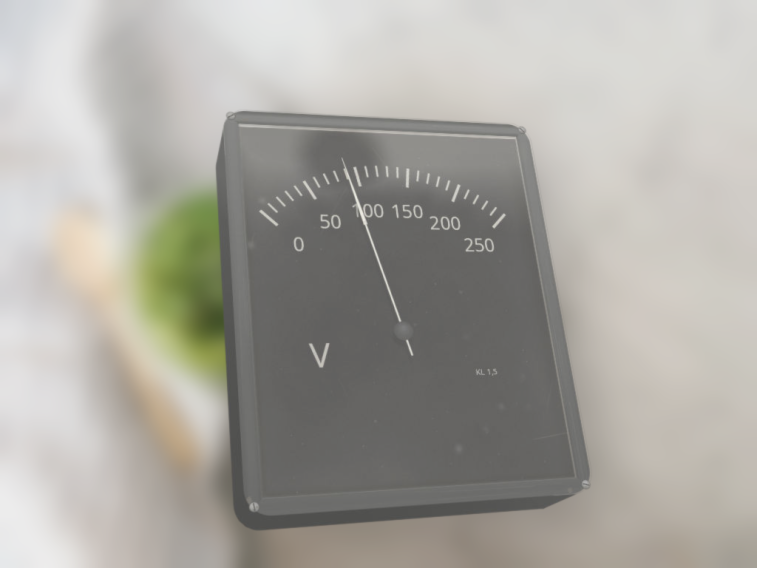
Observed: 90 V
